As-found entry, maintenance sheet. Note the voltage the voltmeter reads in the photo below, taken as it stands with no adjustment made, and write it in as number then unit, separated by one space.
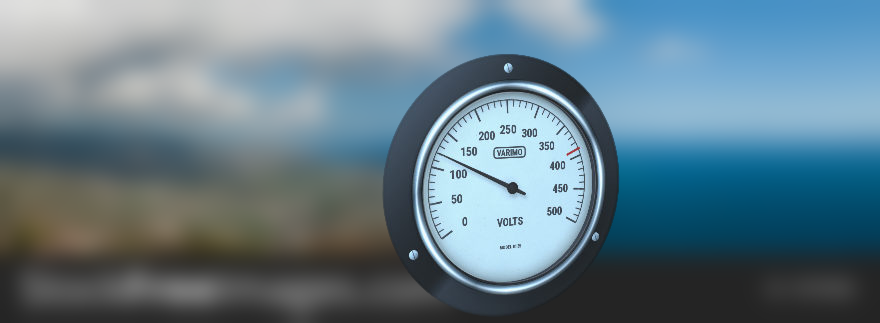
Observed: 120 V
